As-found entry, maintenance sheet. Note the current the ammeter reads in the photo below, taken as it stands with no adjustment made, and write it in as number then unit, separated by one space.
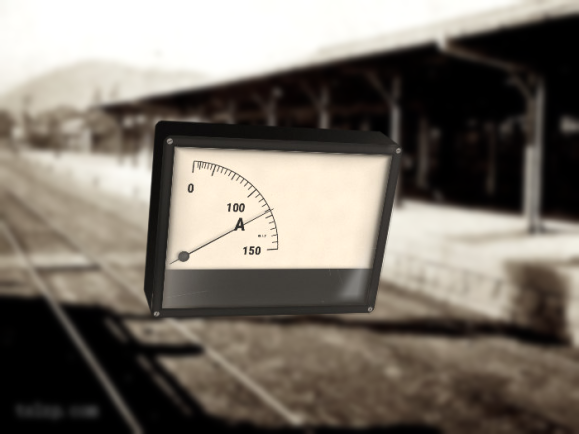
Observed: 120 A
